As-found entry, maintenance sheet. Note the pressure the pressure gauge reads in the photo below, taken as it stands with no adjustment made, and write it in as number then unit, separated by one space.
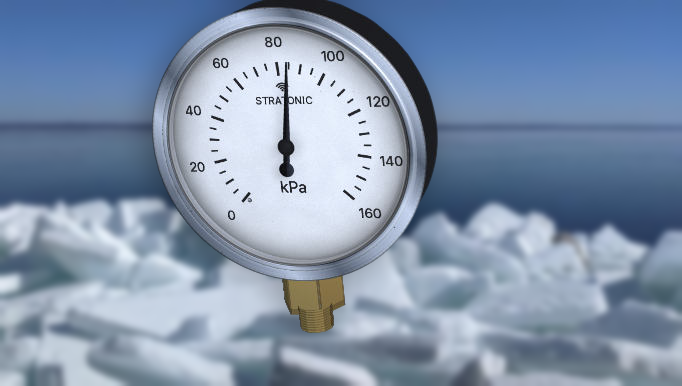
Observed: 85 kPa
